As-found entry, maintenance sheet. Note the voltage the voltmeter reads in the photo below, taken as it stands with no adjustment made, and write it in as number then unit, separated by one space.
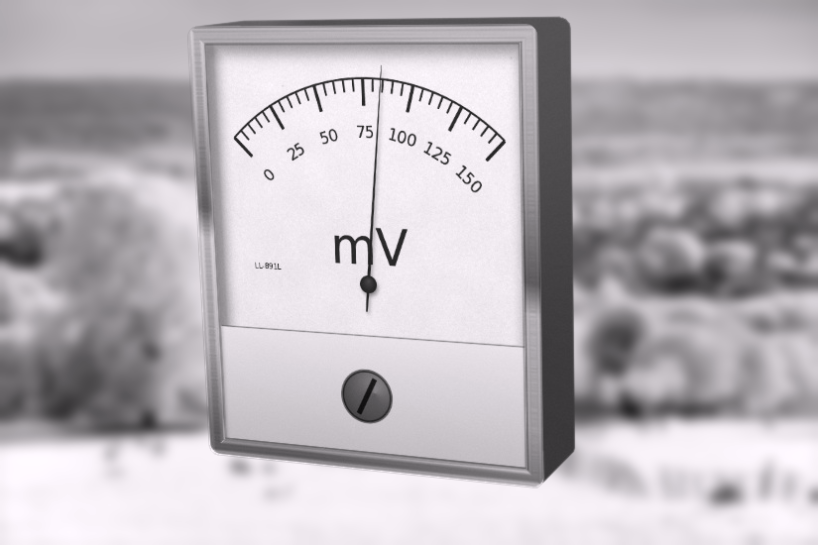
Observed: 85 mV
